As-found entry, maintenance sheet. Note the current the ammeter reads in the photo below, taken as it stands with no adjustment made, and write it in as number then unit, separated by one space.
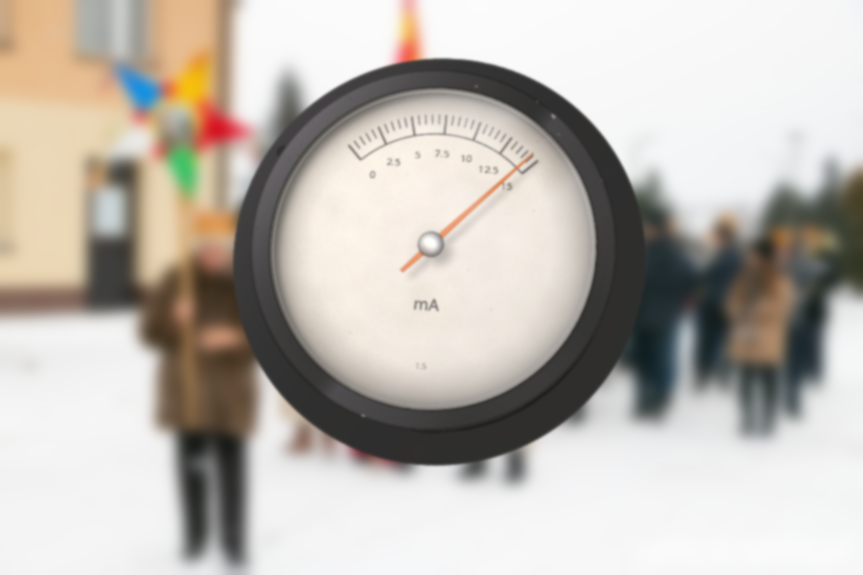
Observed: 14.5 mA
